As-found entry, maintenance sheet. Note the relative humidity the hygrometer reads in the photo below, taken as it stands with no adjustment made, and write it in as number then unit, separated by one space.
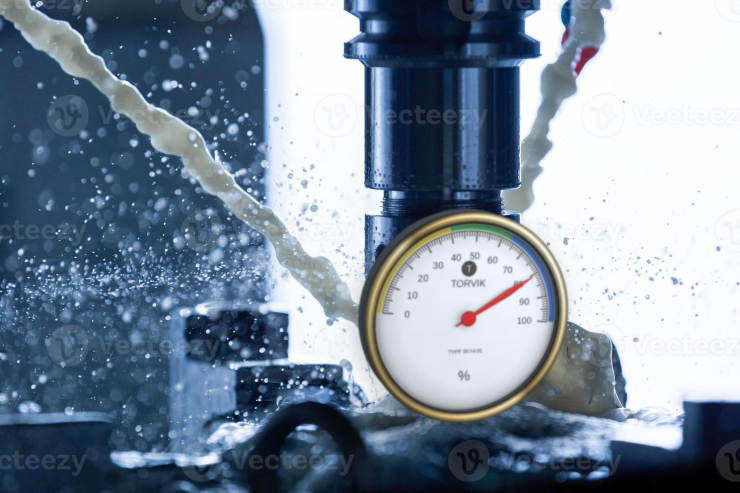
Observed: 80 %
